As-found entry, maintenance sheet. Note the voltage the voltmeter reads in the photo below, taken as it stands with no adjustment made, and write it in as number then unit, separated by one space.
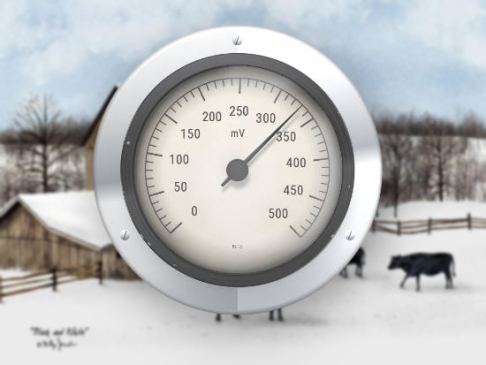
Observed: 330 mV
